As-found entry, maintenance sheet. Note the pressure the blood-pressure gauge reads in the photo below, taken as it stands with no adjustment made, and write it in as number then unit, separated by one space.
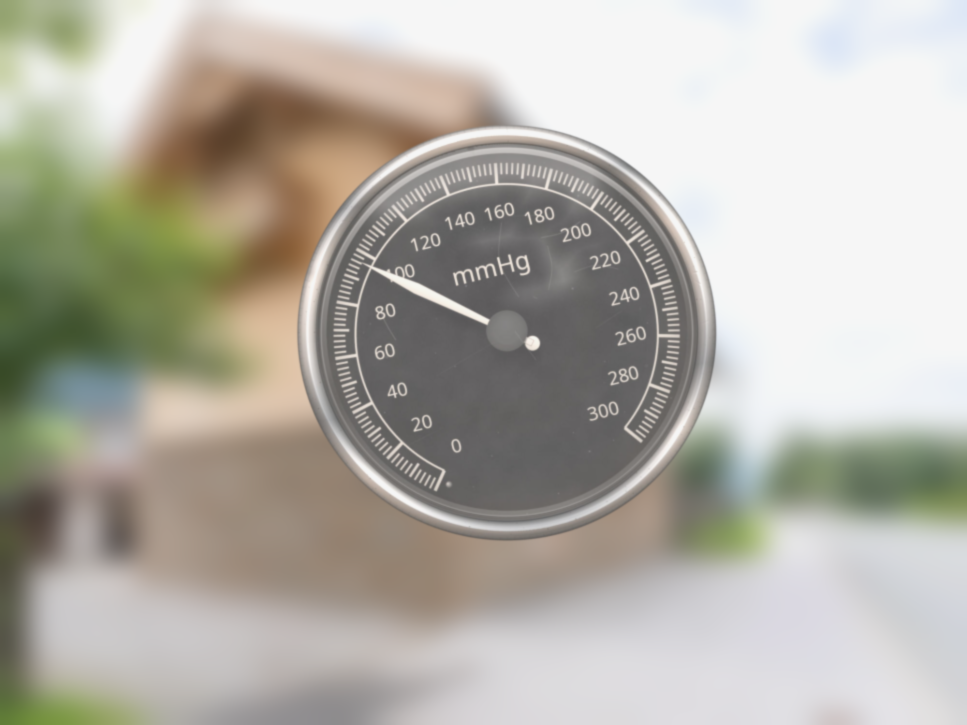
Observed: 96 mmHg
